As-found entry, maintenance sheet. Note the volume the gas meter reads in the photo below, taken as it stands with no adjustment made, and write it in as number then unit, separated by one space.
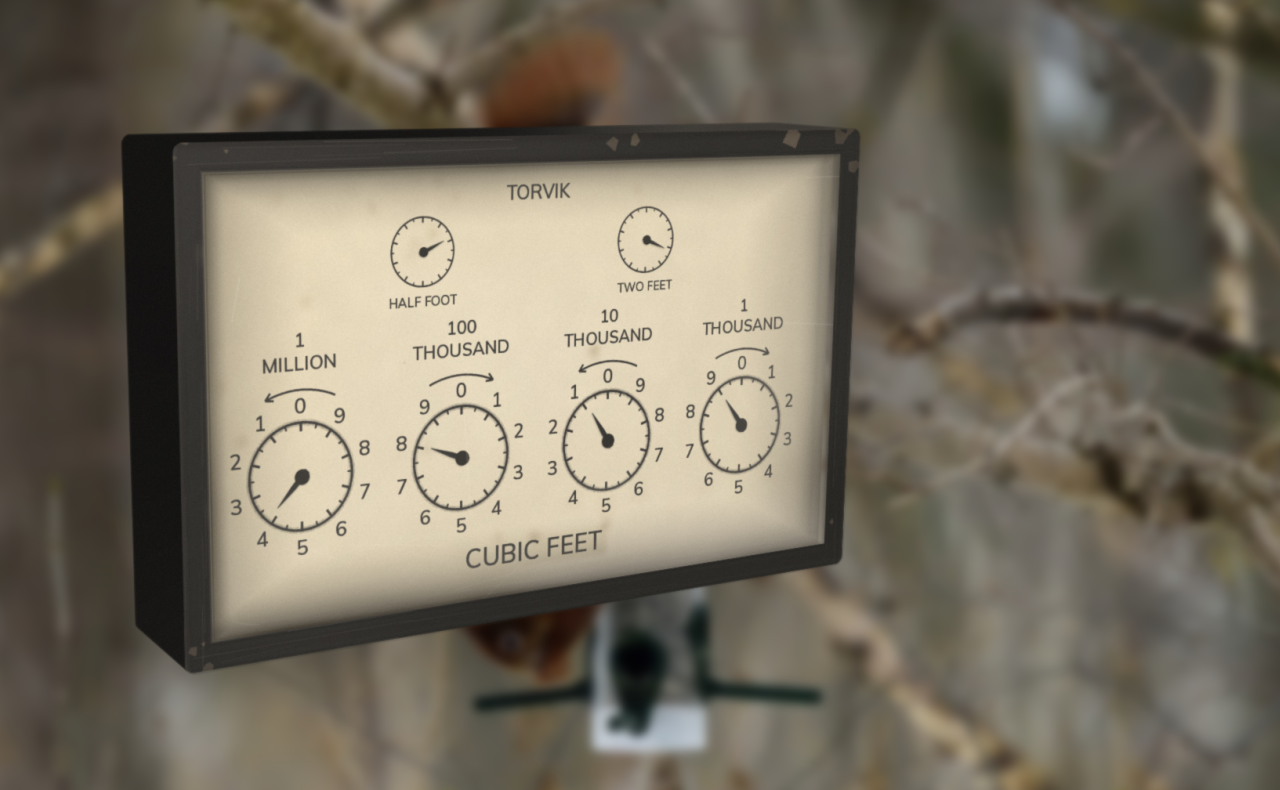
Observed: 380900 ft³
